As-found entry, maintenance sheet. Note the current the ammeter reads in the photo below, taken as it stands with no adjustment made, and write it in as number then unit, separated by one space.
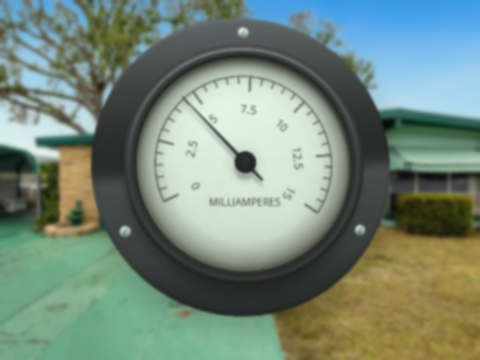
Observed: 4.5 mA
